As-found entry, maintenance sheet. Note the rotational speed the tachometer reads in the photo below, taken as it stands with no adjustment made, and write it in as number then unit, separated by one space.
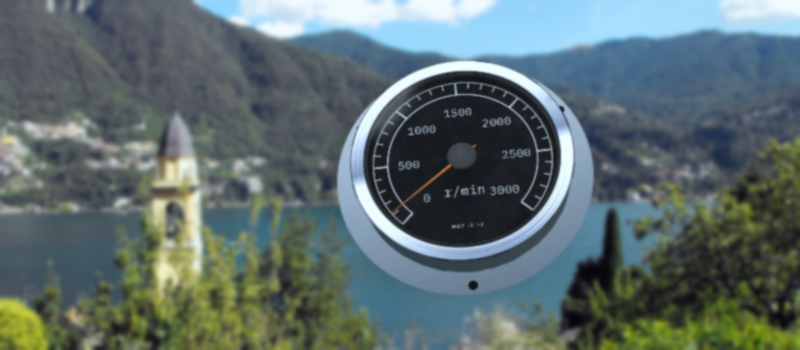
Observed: 100 rpm
